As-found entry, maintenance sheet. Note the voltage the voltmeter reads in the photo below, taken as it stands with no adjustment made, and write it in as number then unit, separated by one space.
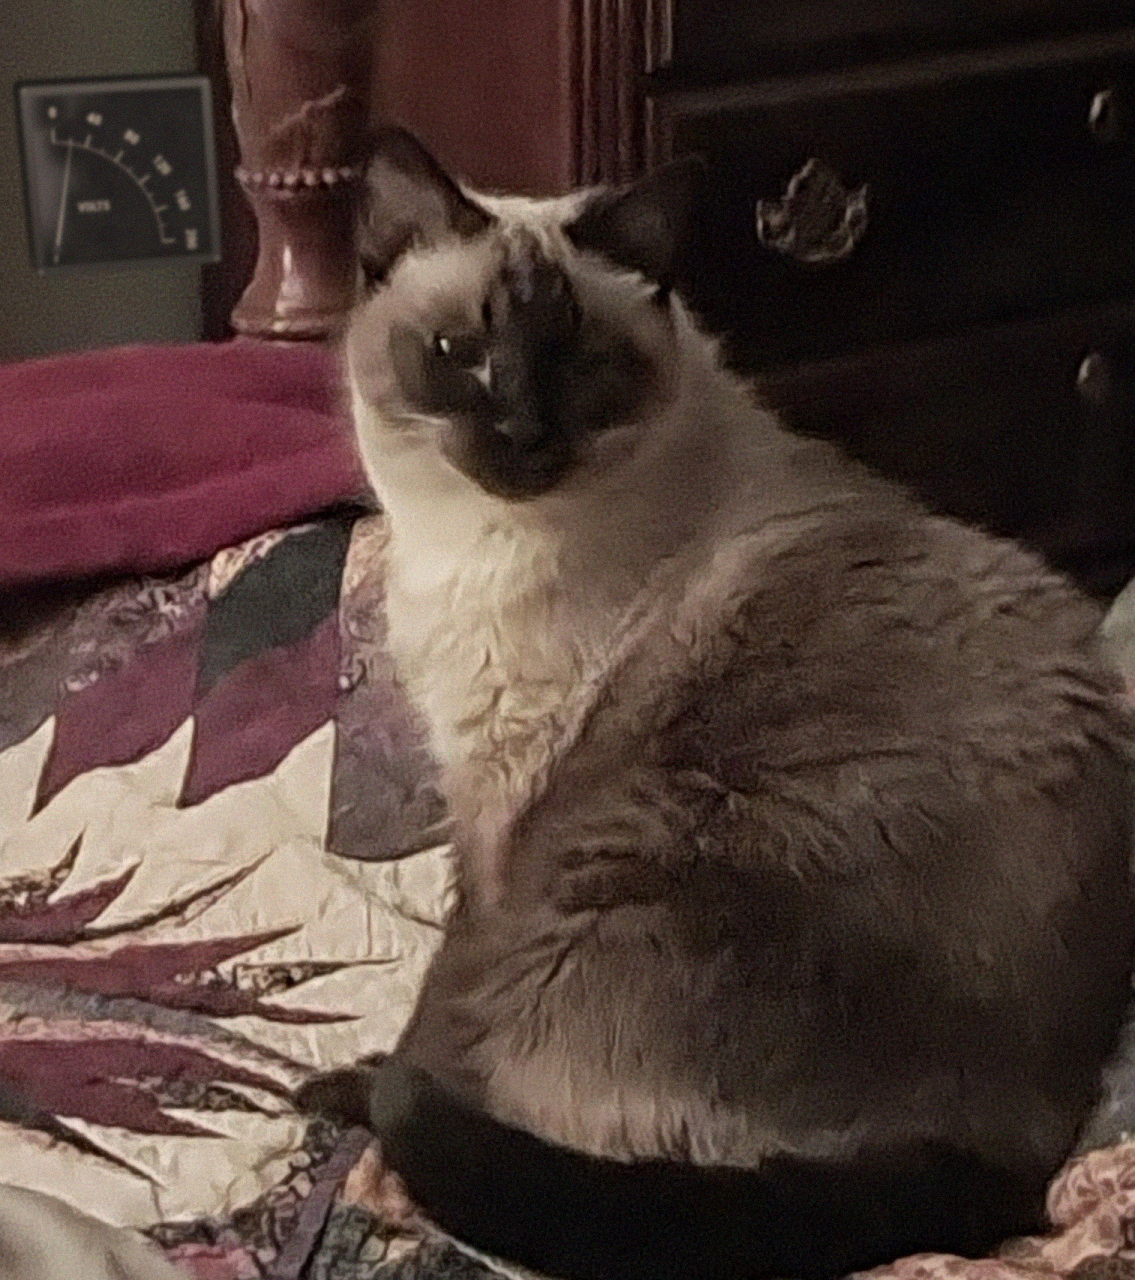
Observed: 20 V
